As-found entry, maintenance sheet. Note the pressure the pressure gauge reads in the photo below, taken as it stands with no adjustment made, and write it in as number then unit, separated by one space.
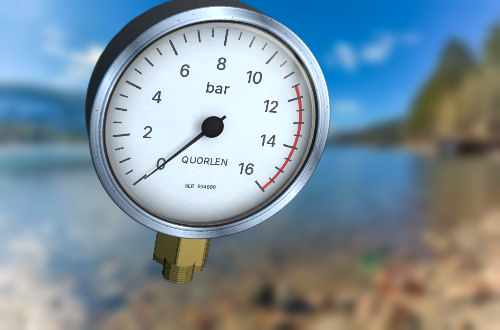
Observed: 0 bar
